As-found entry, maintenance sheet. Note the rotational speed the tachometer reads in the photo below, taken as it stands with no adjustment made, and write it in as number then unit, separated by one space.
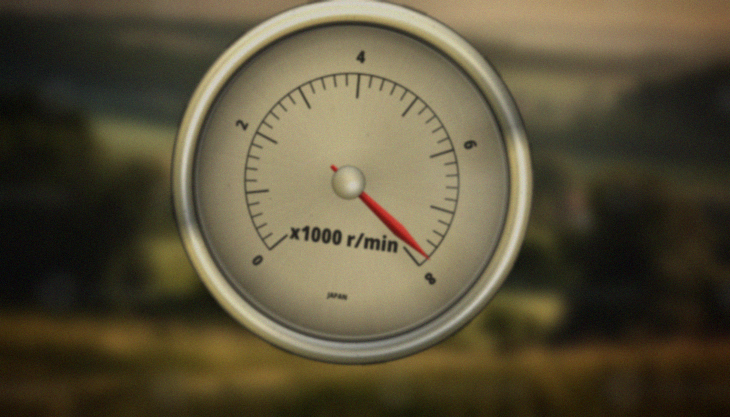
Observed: 7800 rpm
